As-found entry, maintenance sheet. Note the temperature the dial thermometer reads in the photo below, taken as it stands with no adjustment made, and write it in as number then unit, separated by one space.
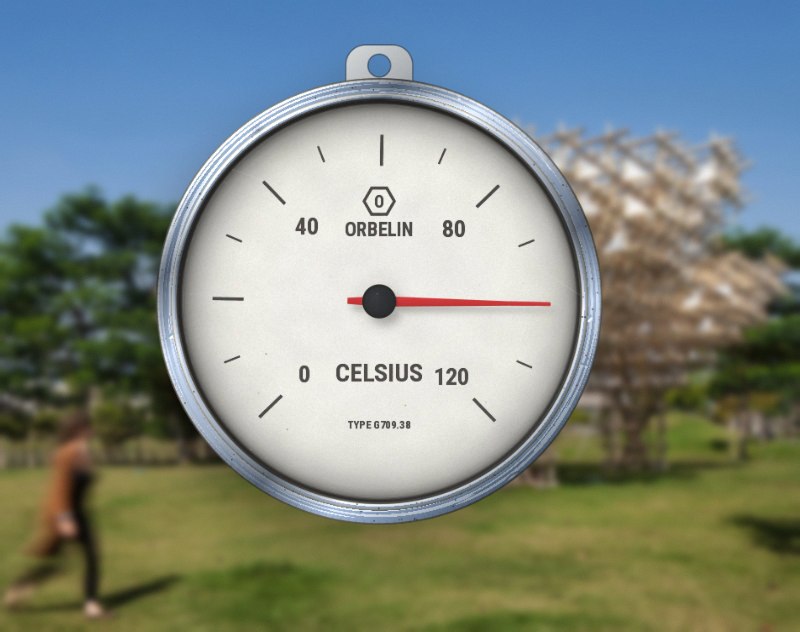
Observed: 100 °C
